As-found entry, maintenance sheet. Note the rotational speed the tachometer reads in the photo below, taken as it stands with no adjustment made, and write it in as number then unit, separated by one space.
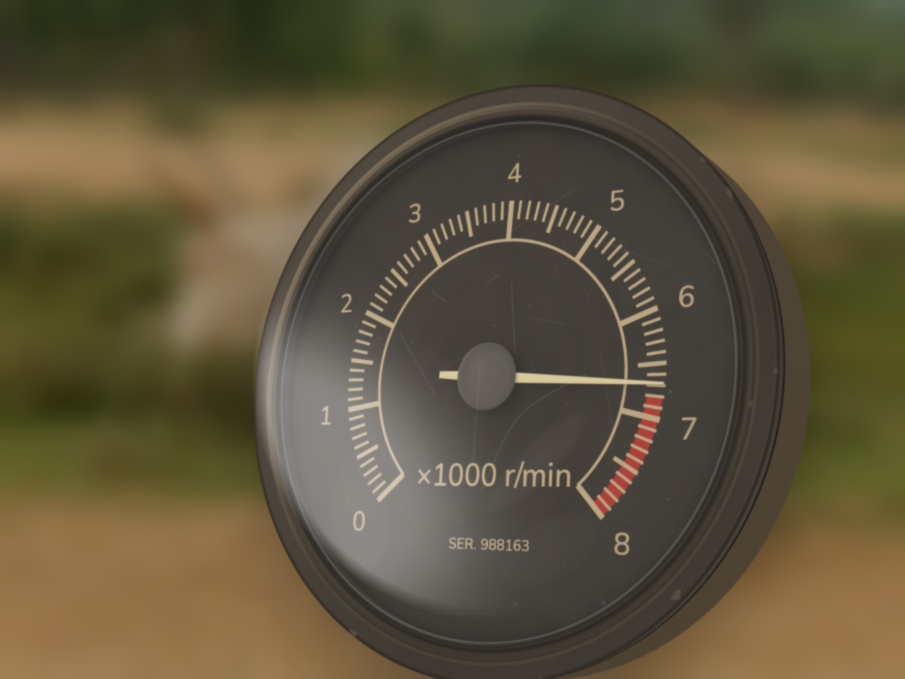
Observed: 6700 rpm
